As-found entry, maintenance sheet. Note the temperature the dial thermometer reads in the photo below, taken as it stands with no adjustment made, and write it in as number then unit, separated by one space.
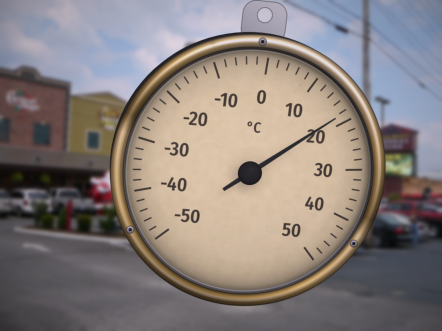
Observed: 18 °C
